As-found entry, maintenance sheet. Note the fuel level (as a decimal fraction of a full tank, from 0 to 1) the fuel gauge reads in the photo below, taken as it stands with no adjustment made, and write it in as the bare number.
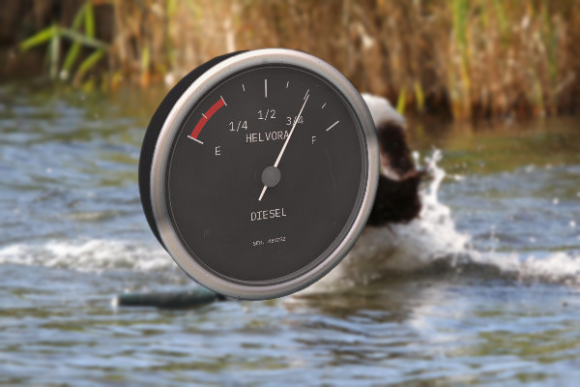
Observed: 0.75
